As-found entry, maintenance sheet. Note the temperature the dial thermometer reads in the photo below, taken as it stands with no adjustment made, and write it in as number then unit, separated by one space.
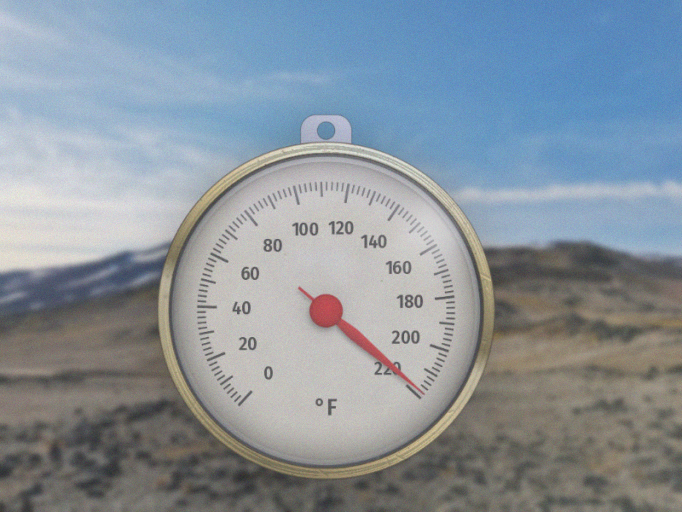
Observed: 218 °F
